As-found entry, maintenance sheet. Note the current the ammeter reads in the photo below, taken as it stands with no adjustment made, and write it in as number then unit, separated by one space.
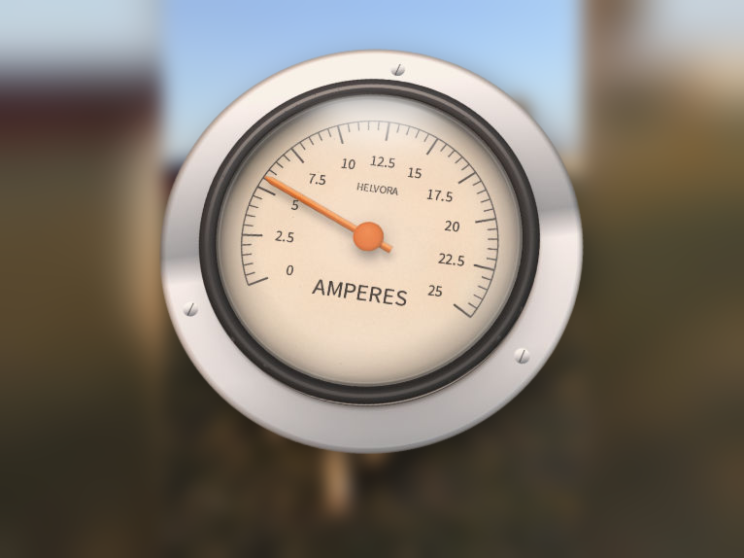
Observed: 5.5 A
